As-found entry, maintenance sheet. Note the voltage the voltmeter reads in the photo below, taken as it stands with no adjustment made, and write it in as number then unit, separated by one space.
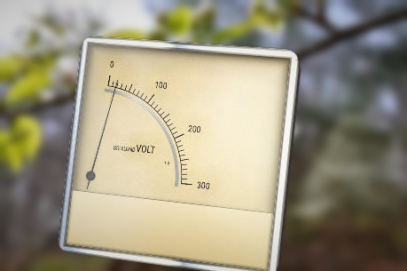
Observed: 20 V
